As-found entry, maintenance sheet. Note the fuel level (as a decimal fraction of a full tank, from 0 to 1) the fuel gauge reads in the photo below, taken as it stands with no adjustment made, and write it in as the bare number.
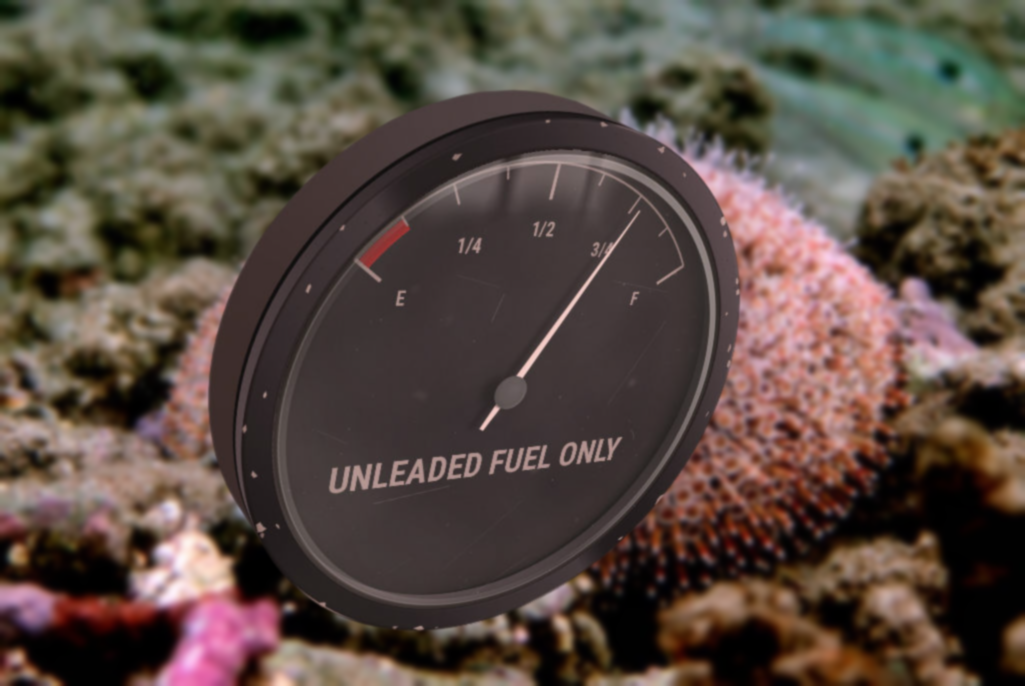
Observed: 0.75
